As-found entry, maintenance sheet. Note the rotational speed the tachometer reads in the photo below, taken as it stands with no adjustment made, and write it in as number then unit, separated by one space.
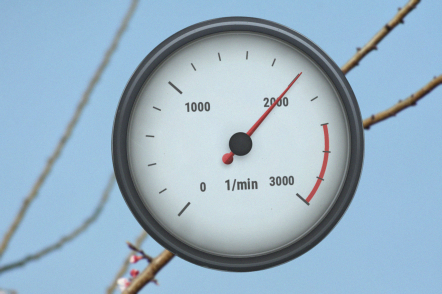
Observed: 2000 rpm
